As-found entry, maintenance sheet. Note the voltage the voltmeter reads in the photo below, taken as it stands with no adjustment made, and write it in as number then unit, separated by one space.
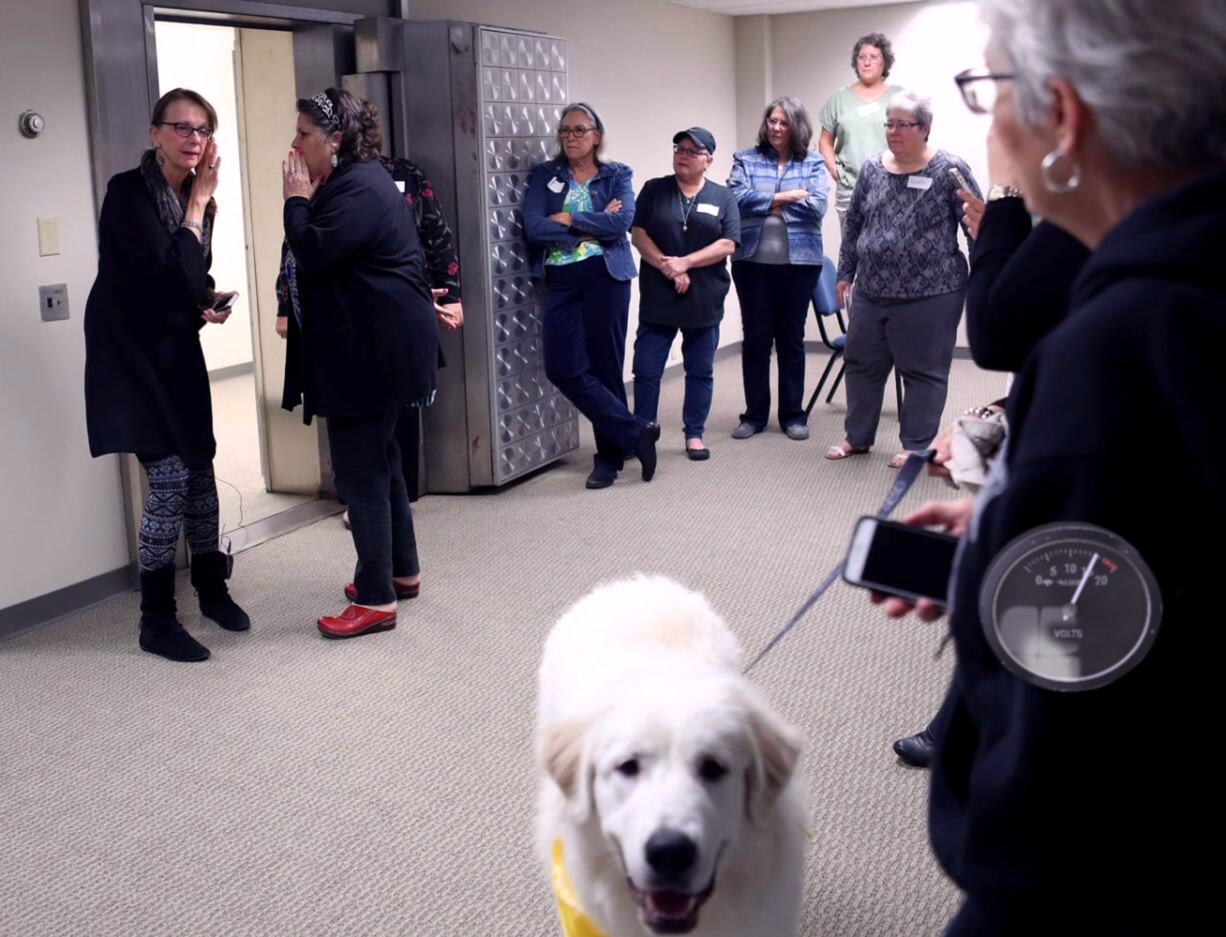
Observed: 15 V
